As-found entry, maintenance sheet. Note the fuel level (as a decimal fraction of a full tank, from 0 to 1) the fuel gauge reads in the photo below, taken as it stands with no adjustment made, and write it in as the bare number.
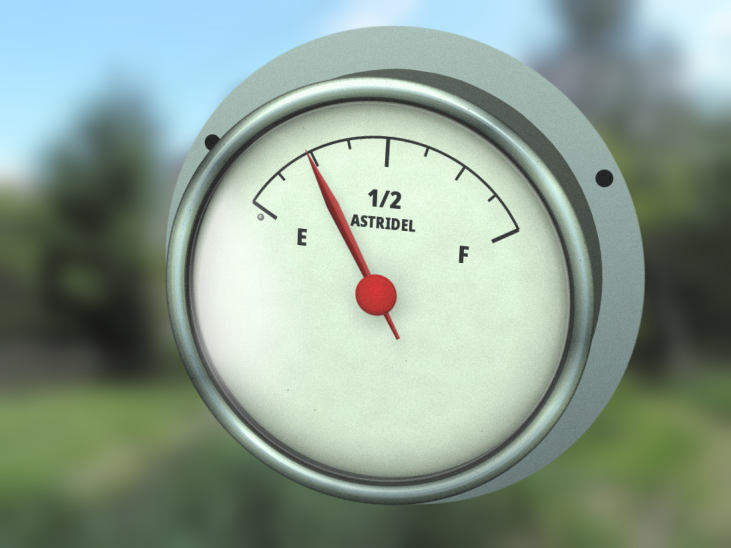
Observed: 0.25
